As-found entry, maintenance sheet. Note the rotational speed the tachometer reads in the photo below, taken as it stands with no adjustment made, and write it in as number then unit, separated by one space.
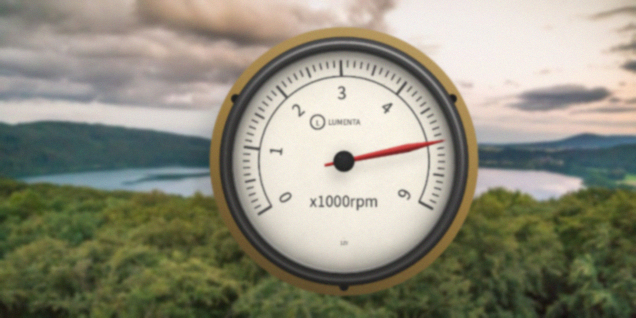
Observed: 5000 rpm
